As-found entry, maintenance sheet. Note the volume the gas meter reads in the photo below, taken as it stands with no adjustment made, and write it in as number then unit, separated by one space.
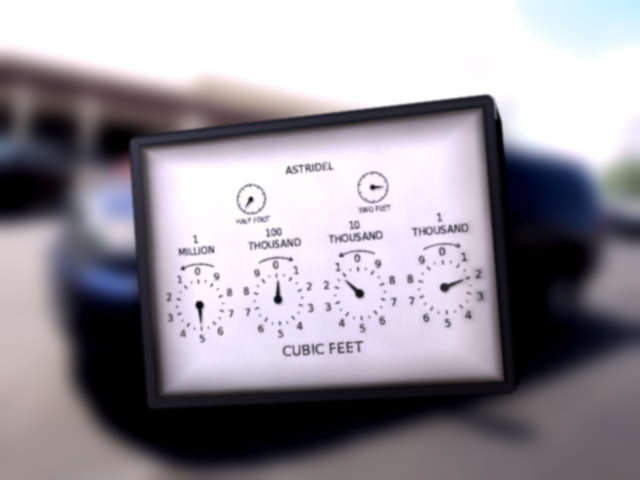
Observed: 501200 ft³
